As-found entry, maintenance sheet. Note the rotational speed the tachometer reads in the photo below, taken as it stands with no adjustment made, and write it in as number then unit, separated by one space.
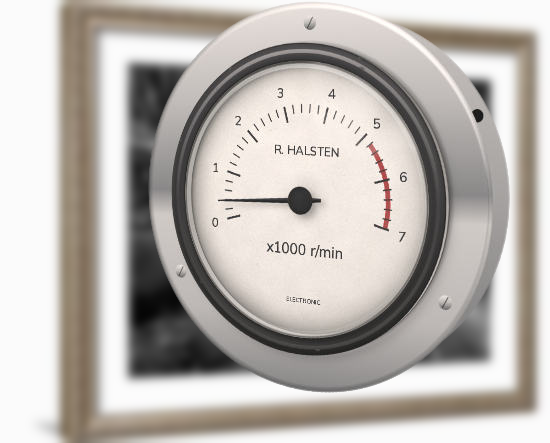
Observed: 400 rpm
